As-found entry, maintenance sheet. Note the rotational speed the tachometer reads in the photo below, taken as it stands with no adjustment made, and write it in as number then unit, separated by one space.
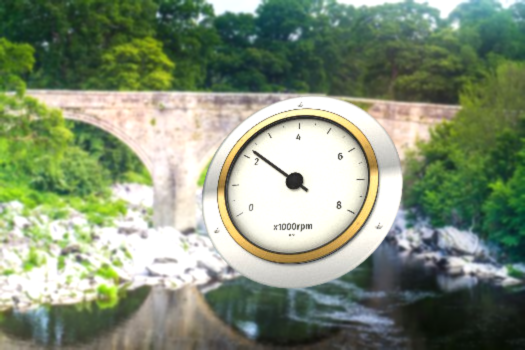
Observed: 2250 rpm
